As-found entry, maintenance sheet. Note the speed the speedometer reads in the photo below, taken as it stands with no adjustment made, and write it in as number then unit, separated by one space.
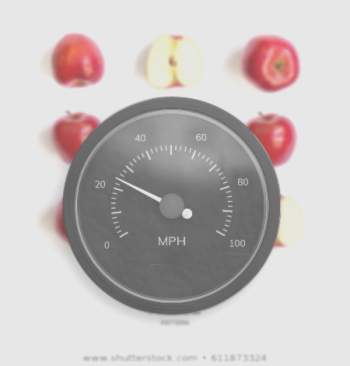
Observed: 24 mph
